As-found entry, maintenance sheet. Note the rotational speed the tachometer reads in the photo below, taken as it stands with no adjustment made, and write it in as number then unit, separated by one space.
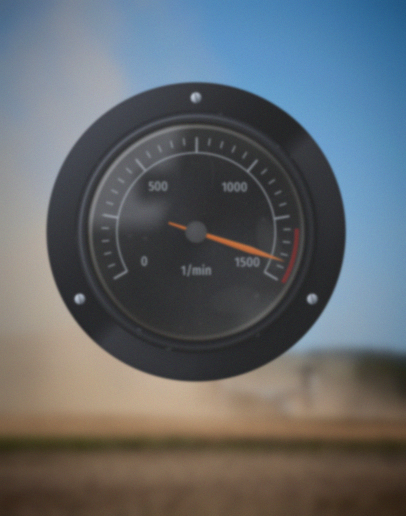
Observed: 1425 rpm
